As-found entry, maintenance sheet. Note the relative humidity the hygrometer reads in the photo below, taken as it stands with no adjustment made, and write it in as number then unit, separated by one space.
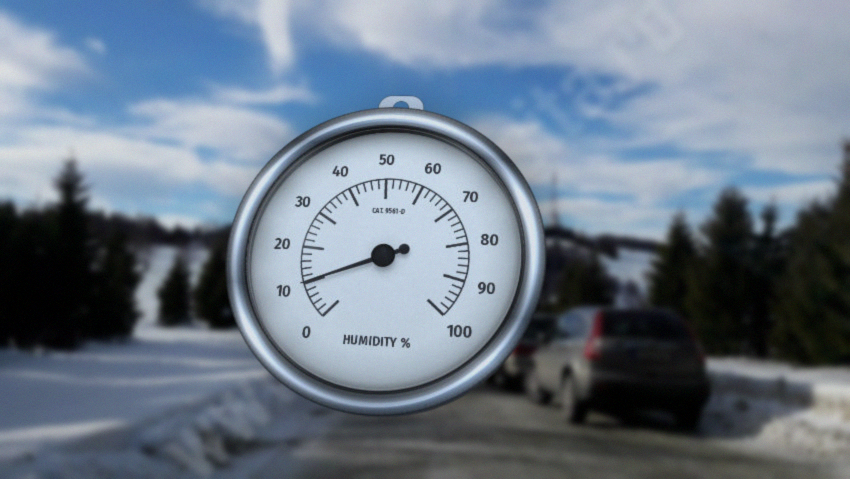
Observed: 10 %
